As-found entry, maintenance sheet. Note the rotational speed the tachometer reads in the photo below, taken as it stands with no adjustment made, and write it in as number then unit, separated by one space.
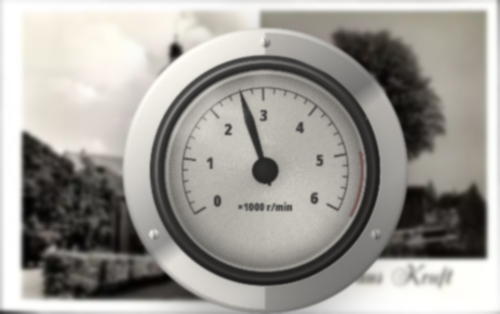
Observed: 2600 rpm
